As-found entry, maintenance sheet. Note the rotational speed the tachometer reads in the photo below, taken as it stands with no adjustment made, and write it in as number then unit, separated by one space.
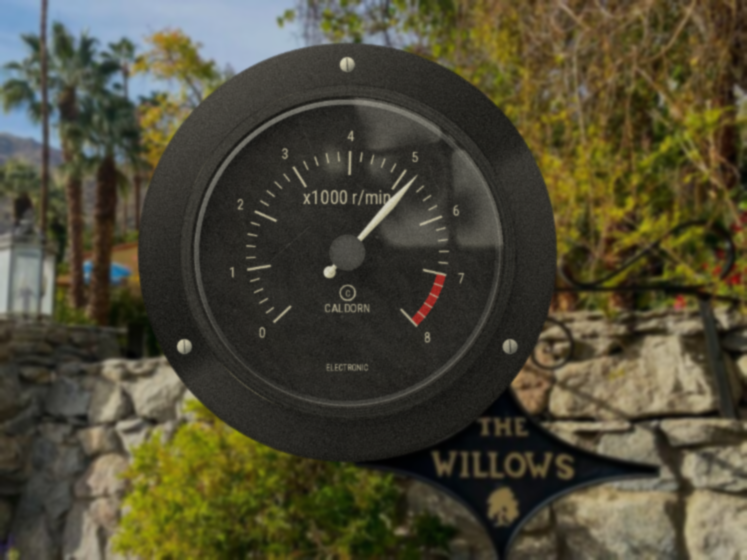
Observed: 5200 rpm
